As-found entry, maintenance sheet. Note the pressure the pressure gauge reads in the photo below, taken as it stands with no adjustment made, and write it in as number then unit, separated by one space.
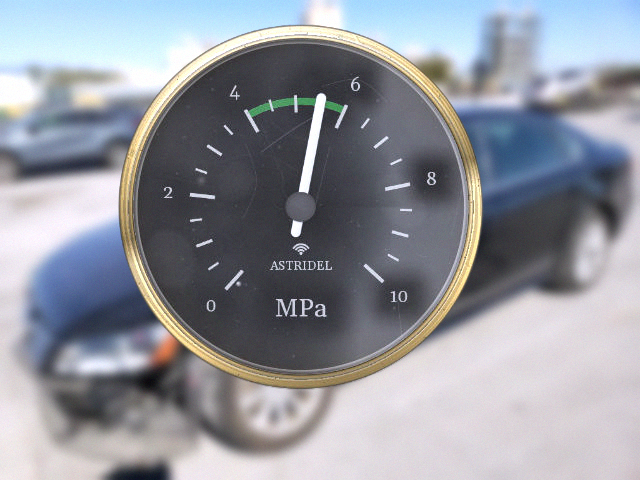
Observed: 5.5 MPa
